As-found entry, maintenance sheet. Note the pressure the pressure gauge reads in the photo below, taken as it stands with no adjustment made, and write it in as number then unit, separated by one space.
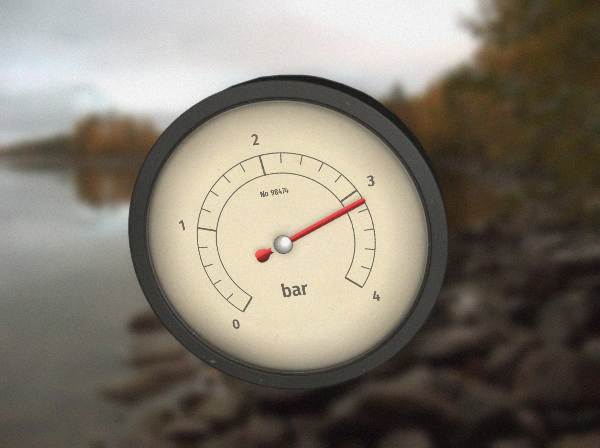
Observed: 3.1 bar
